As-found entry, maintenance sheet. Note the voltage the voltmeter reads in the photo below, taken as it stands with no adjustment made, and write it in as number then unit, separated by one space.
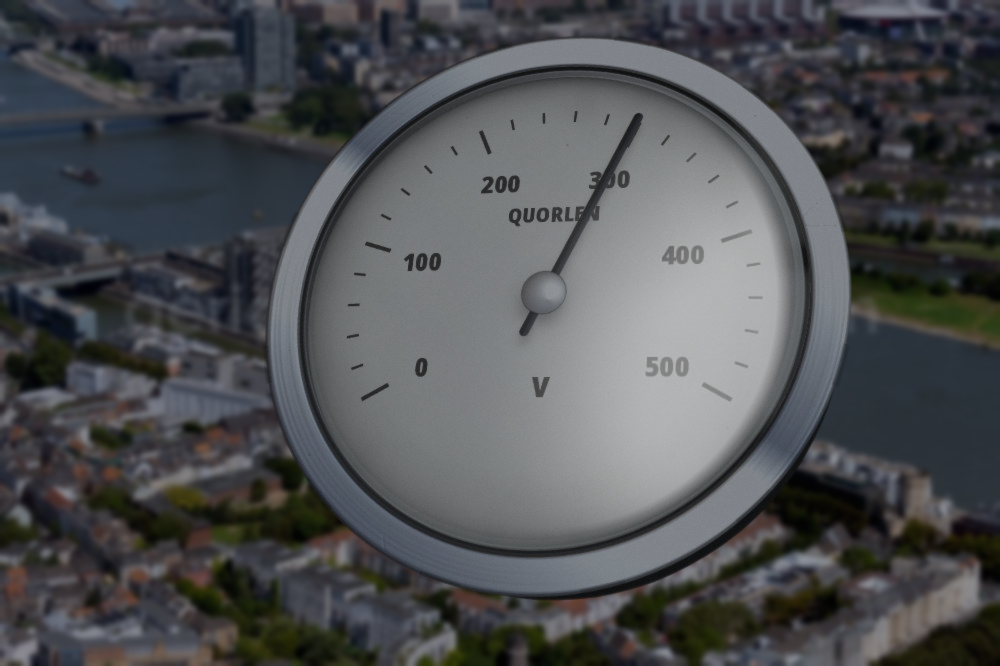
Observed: 300 V
